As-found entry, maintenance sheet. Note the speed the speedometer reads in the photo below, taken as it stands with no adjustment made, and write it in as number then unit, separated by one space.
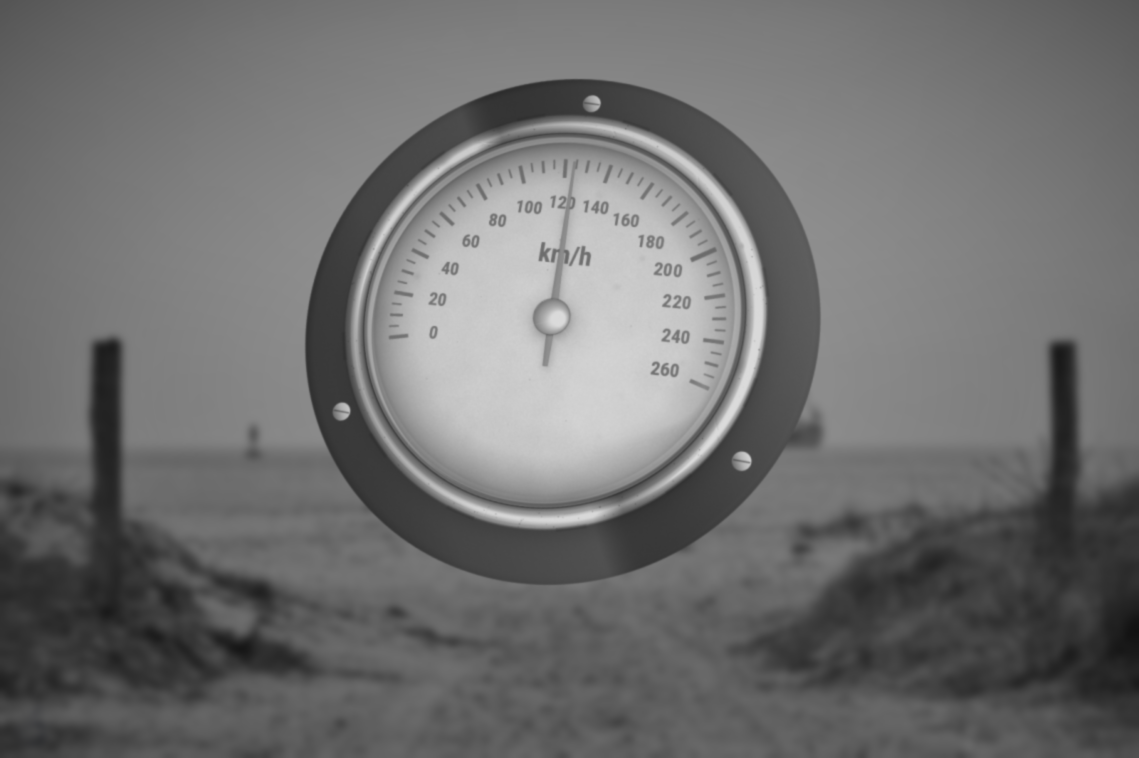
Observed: 125 km/h
